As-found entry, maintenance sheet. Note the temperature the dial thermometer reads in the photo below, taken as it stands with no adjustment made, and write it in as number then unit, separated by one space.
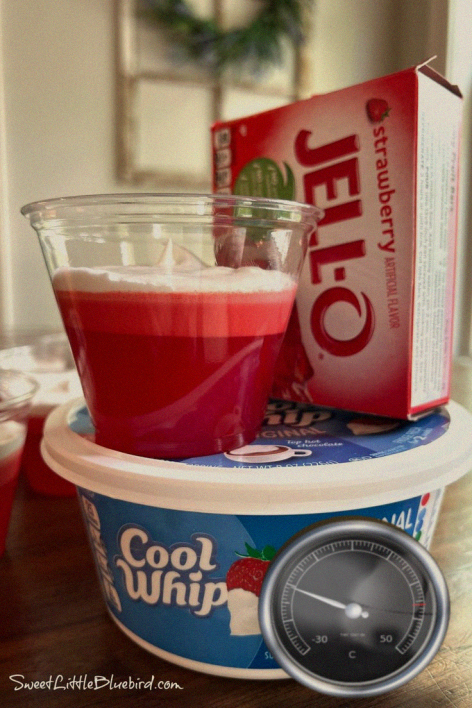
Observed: -10 °C
